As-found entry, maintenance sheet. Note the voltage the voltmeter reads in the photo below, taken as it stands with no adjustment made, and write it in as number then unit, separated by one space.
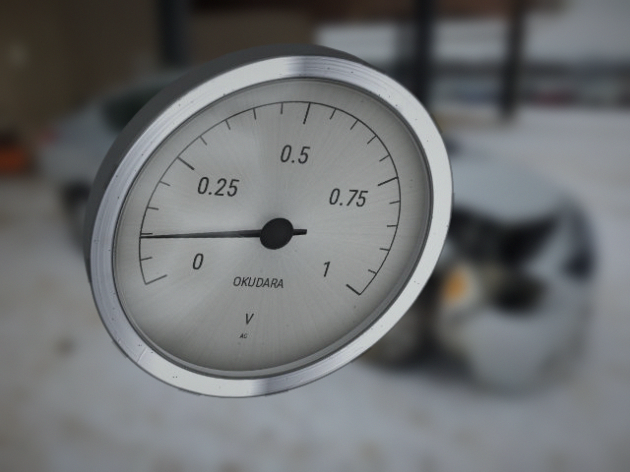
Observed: 0.1 V
